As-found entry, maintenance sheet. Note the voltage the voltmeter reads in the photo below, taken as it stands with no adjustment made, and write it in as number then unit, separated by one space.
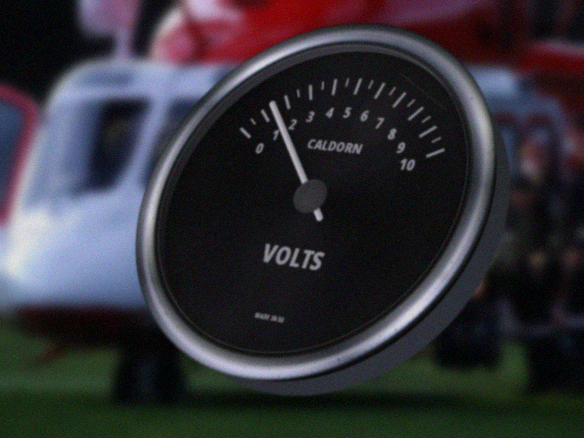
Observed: 1.5 V
